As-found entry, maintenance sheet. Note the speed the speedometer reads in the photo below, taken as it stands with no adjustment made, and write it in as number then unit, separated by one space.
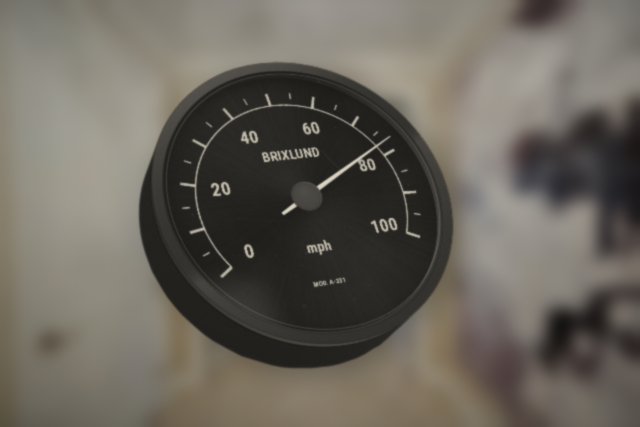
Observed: 77.5 mph
